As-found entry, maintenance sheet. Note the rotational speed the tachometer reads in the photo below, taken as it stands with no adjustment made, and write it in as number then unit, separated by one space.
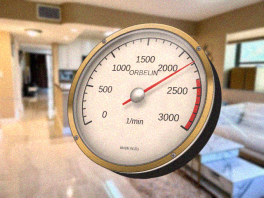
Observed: 2200 rpm
